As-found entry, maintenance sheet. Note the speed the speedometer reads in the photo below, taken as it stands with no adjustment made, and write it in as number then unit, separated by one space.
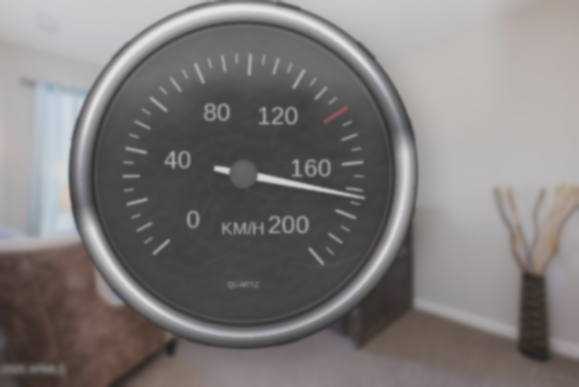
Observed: 172.5 km/h
